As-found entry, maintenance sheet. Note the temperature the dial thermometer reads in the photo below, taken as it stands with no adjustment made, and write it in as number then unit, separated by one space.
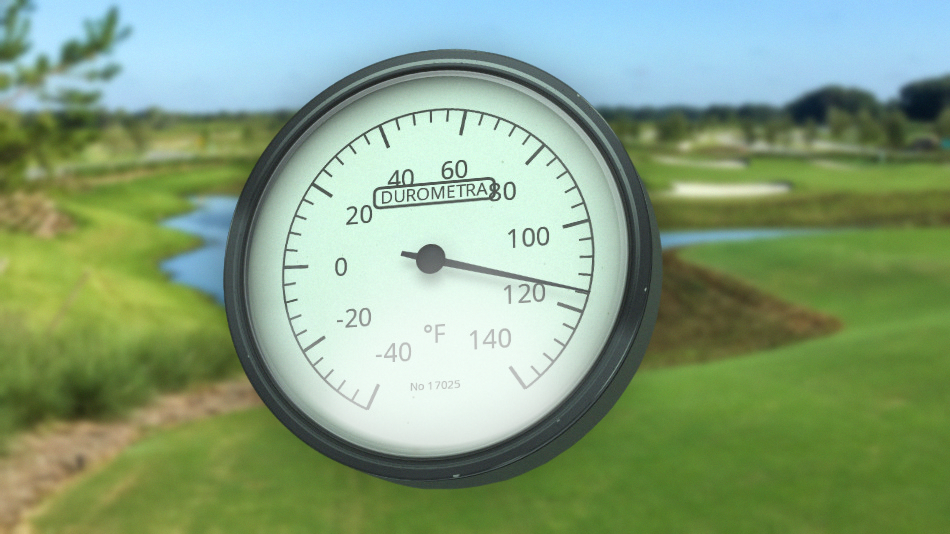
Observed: 116 °F
